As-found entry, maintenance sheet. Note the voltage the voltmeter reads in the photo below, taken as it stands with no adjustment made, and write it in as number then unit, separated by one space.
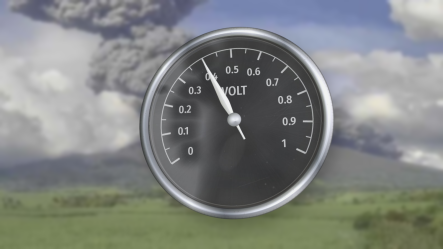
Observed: 0.4 V
